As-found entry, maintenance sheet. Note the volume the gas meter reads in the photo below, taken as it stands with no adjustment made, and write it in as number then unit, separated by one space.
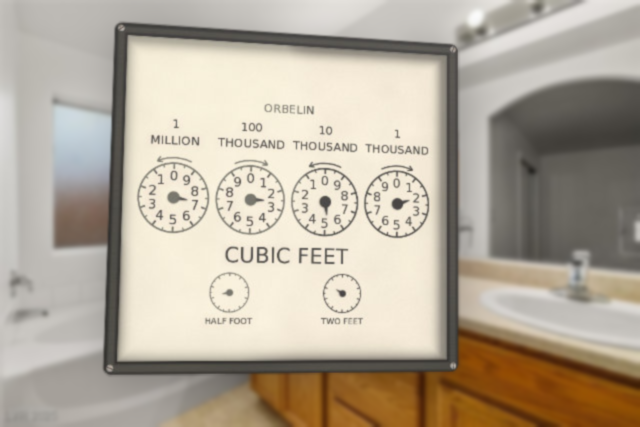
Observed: 725200 ft³
